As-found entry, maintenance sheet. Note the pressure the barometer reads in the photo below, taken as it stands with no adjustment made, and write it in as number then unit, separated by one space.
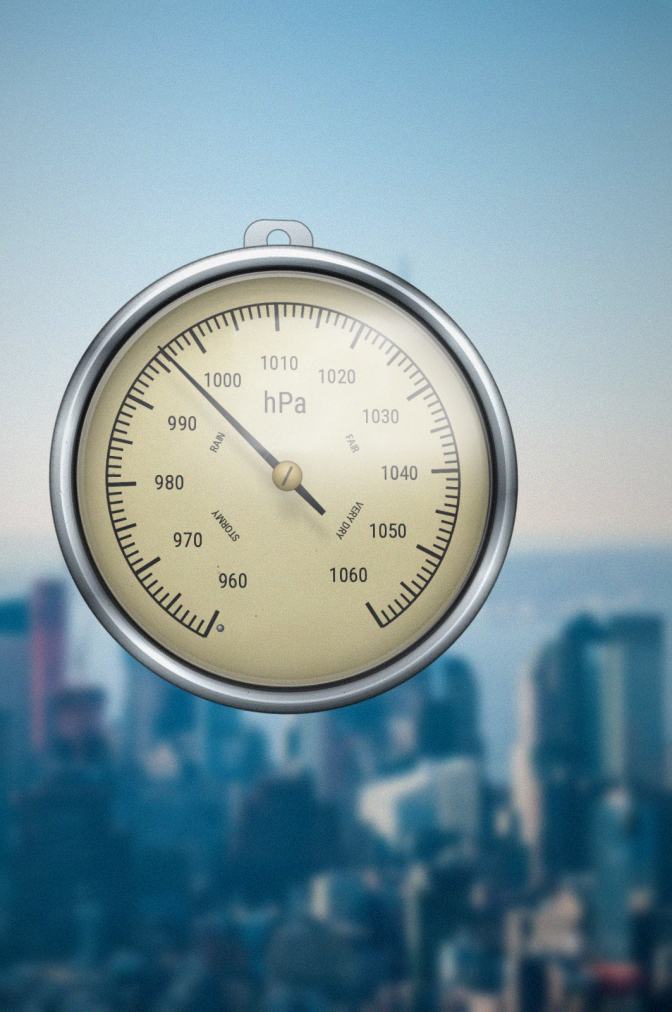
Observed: 996 hPa
